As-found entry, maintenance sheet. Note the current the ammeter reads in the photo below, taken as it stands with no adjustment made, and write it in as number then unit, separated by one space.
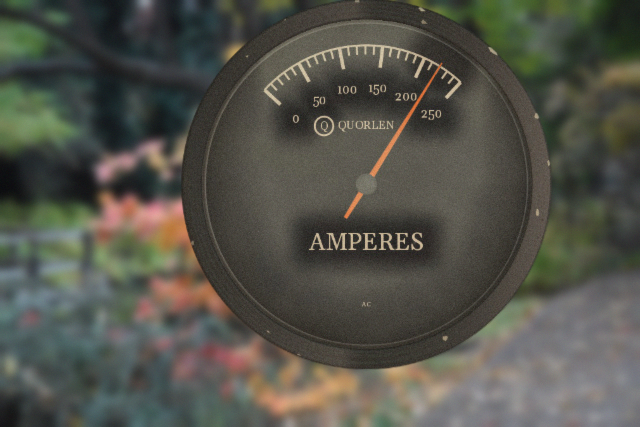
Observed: 220 A
